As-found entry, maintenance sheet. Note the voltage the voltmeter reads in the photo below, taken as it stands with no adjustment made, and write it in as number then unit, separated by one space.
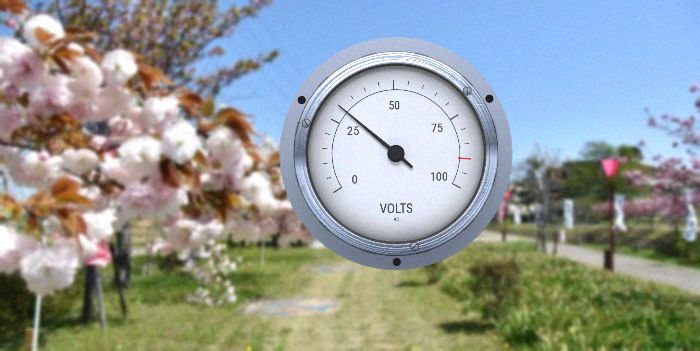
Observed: 30 V
